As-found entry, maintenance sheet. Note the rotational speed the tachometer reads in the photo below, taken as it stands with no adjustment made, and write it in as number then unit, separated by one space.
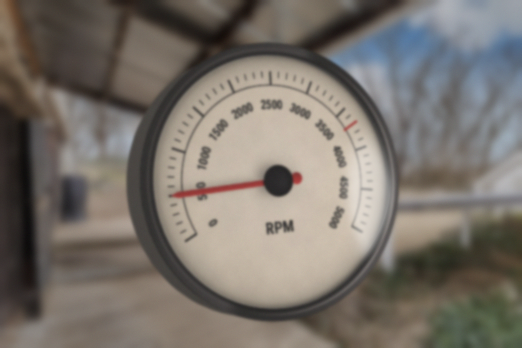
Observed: 500 rpm
